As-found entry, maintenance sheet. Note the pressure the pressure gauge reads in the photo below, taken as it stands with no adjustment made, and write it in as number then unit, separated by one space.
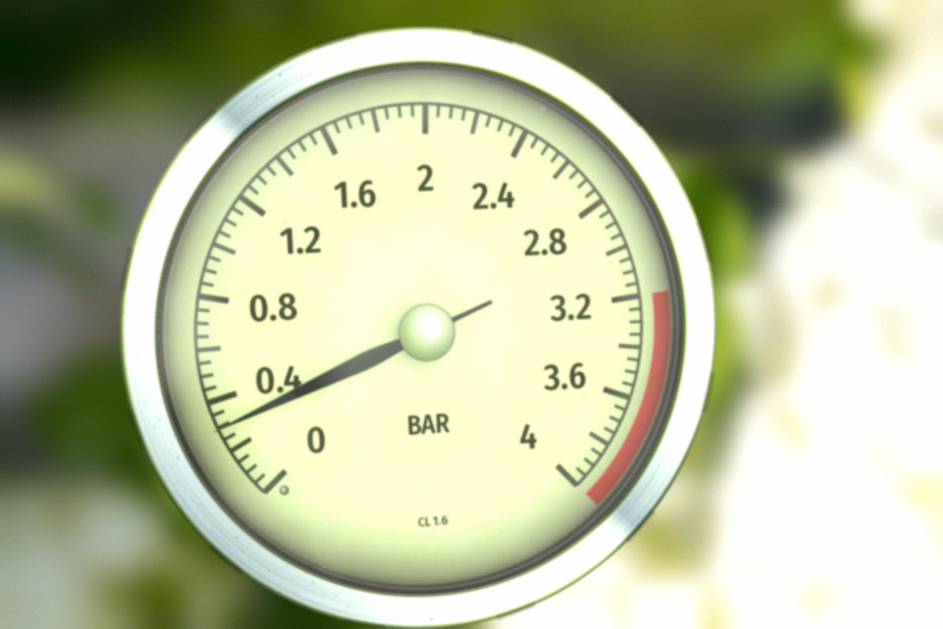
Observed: 0.3 bar
